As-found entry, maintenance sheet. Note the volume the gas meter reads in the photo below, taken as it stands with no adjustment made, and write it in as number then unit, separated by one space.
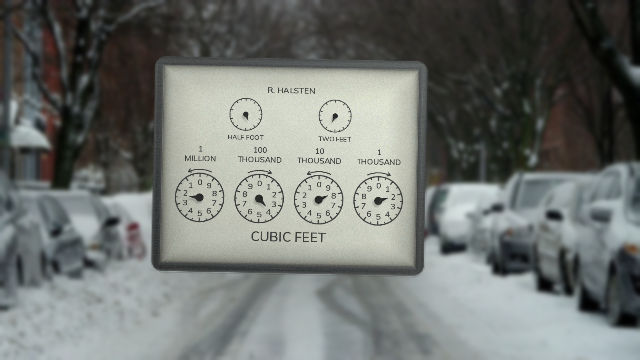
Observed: 238200 ft³
